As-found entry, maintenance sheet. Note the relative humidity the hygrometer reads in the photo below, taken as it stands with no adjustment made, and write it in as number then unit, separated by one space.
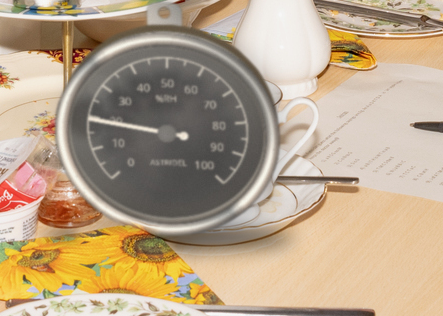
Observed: 20 %
